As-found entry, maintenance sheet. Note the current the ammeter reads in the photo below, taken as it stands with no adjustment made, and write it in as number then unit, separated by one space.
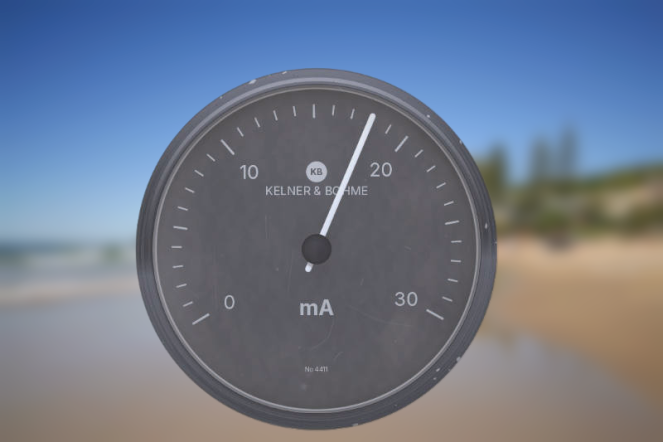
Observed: 18 mA
